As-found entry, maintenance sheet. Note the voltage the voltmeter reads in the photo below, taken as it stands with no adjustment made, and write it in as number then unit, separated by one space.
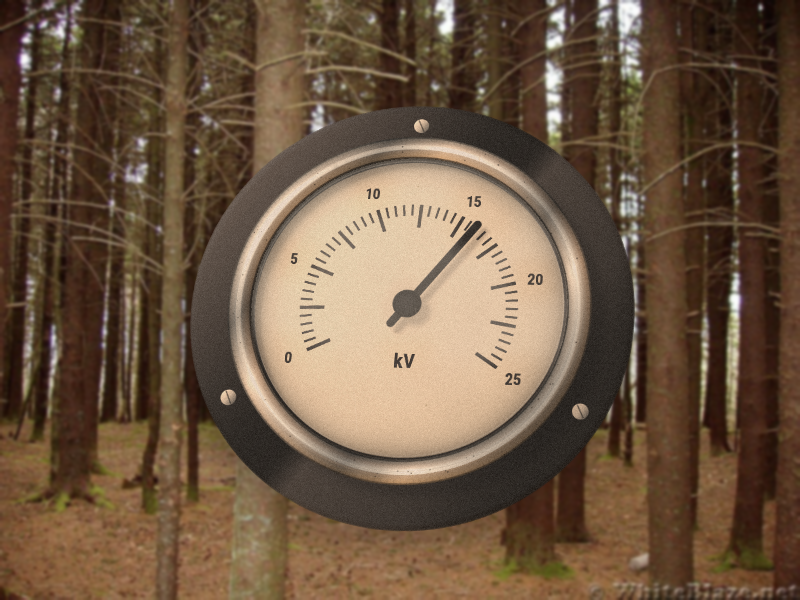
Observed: 16 kV
